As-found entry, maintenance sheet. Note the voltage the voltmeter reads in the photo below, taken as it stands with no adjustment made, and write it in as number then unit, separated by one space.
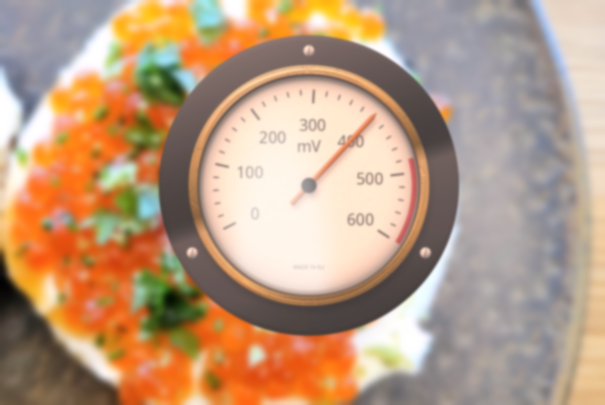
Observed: 400 mV
